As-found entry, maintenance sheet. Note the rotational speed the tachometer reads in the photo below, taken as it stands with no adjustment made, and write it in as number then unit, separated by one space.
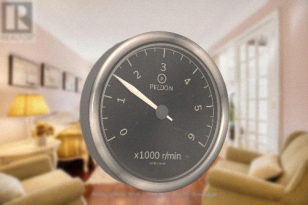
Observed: 1500 rpm
